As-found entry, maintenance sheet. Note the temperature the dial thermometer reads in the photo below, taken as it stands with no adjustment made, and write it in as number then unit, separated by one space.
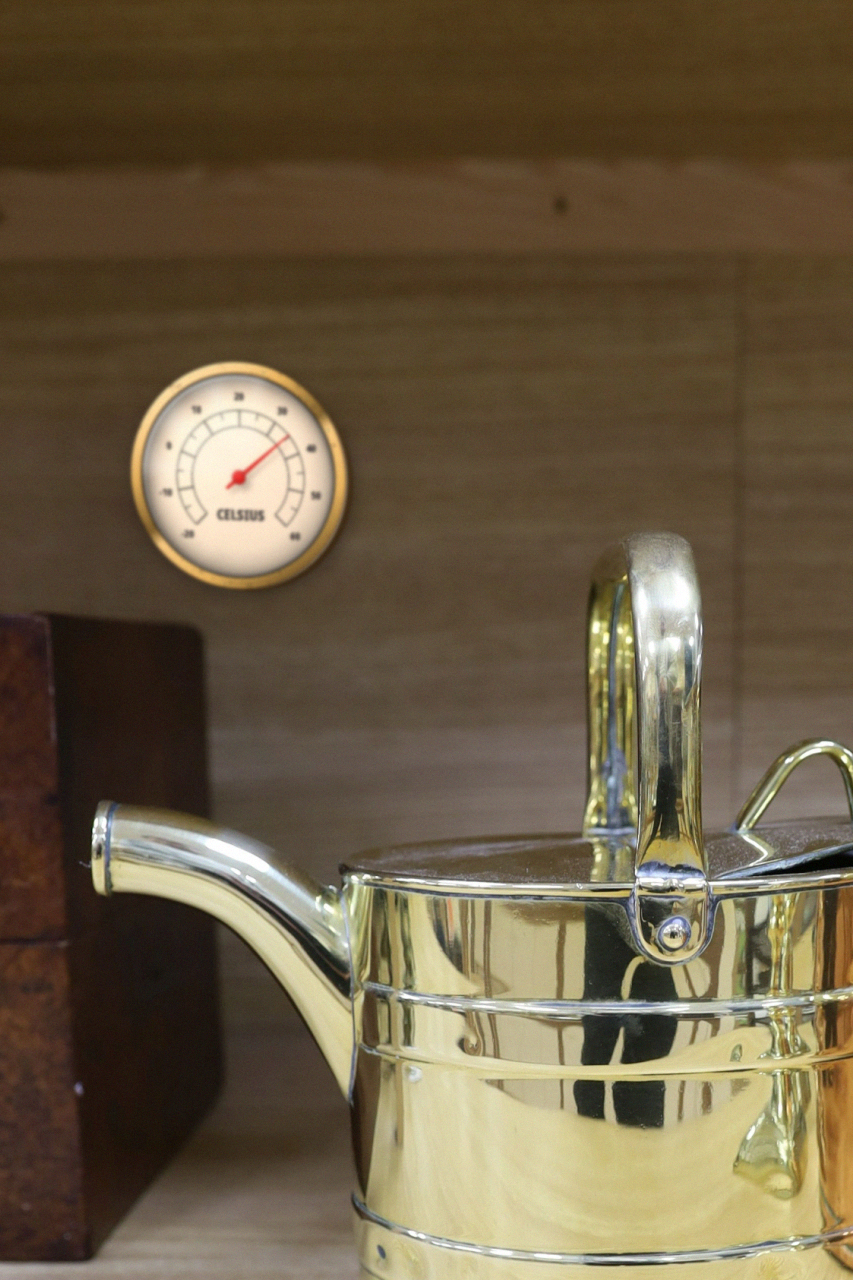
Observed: 35 °C
